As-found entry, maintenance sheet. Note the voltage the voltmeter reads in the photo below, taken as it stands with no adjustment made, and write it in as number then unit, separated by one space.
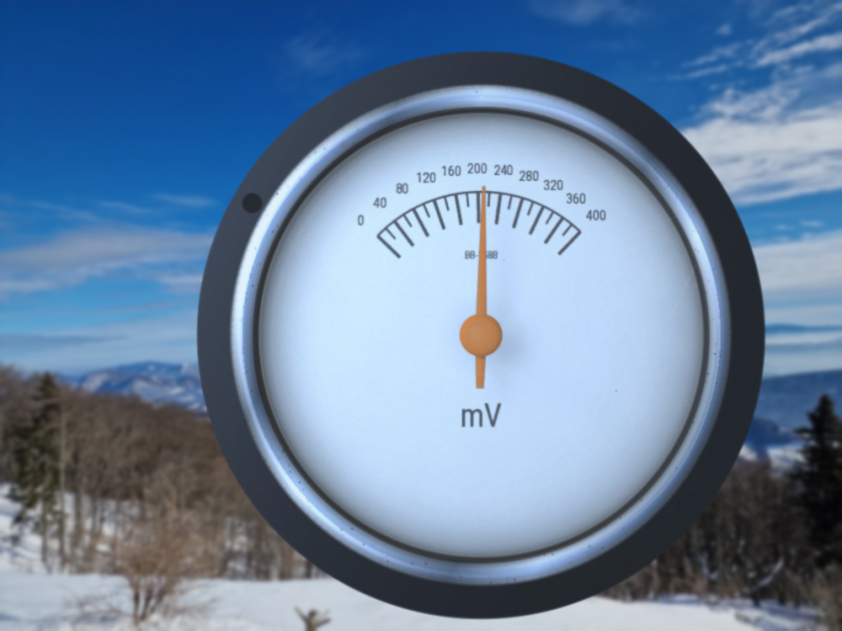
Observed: 210 mV
